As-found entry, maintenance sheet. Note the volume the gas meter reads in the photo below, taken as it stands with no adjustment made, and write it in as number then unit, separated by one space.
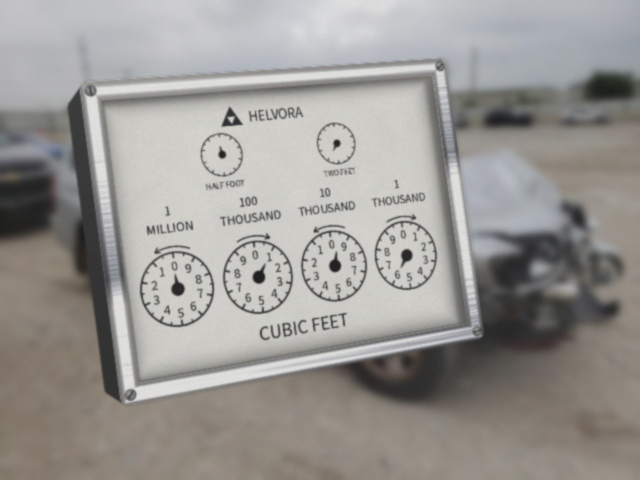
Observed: 9600 ft³
